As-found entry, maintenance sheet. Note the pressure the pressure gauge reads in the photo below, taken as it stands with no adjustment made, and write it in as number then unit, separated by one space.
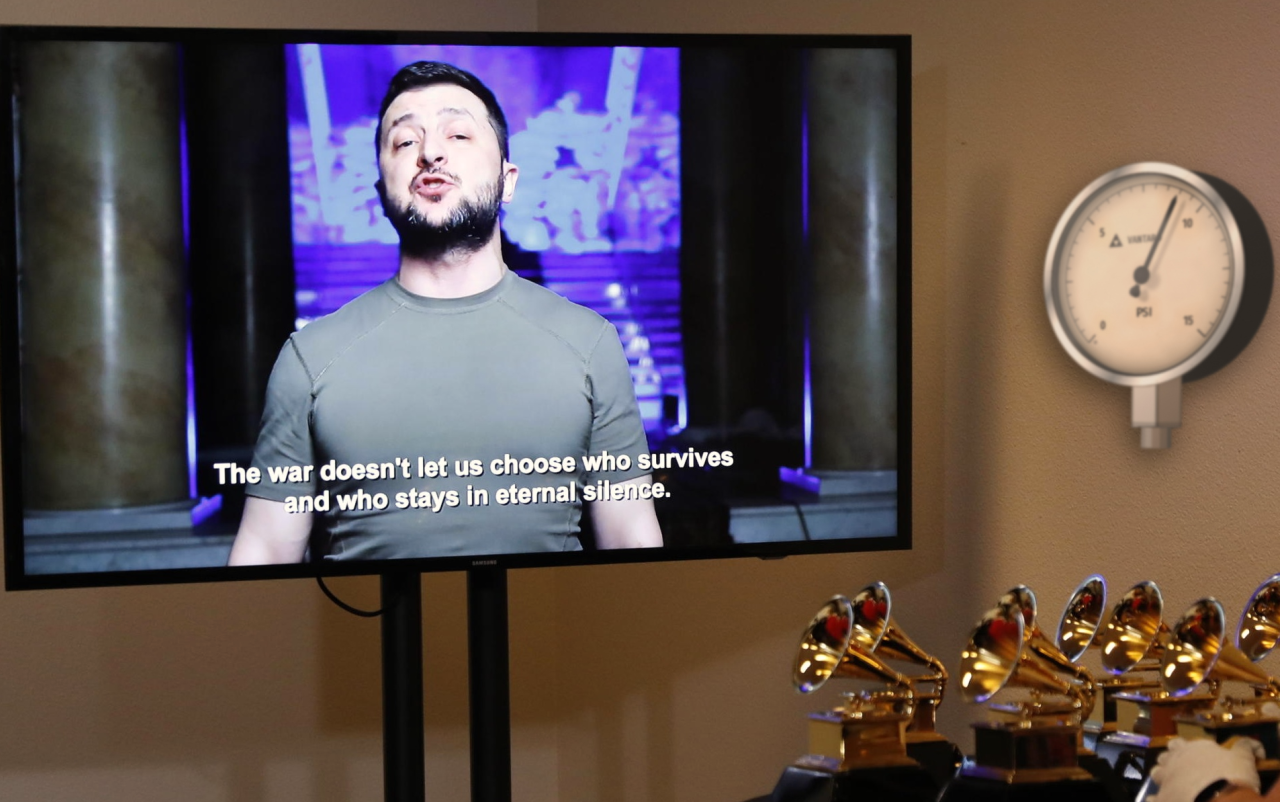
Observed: 9 psi
